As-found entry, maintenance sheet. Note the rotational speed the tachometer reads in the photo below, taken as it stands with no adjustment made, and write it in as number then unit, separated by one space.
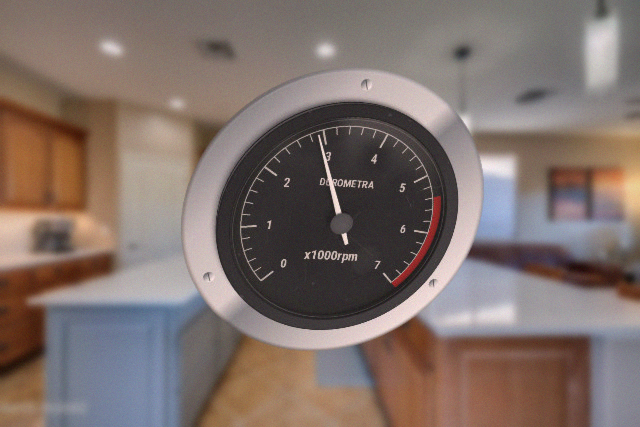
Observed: 2900 rpm
